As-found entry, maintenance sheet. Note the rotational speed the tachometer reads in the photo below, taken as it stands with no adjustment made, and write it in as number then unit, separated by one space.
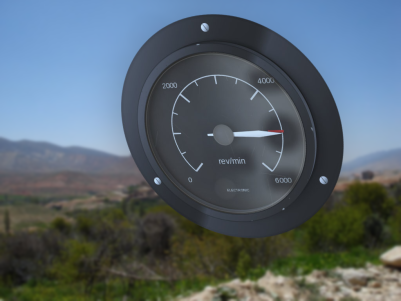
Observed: 5000 rpm
